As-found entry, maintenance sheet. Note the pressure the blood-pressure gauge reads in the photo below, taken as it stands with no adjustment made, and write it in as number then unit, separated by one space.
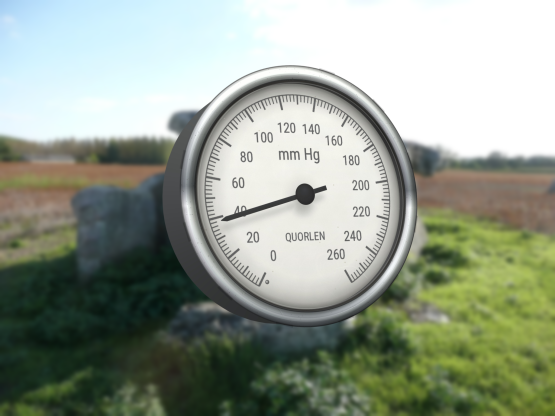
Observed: 38 mmHg
